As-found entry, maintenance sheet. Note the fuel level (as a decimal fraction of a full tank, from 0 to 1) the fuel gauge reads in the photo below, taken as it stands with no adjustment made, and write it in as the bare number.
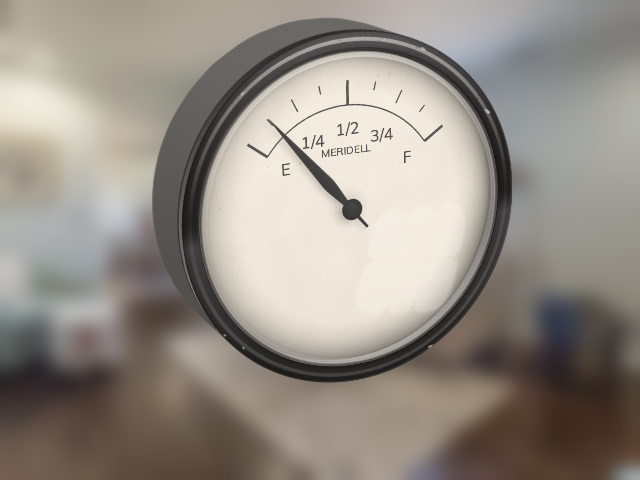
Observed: 0.125
